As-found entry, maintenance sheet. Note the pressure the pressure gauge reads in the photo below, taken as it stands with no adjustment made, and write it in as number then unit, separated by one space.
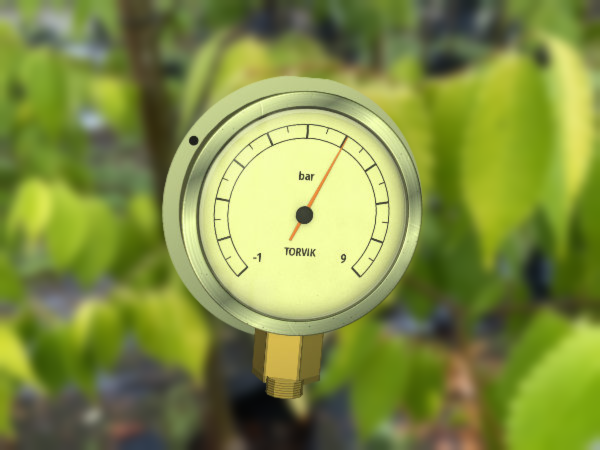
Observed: 5 bar
